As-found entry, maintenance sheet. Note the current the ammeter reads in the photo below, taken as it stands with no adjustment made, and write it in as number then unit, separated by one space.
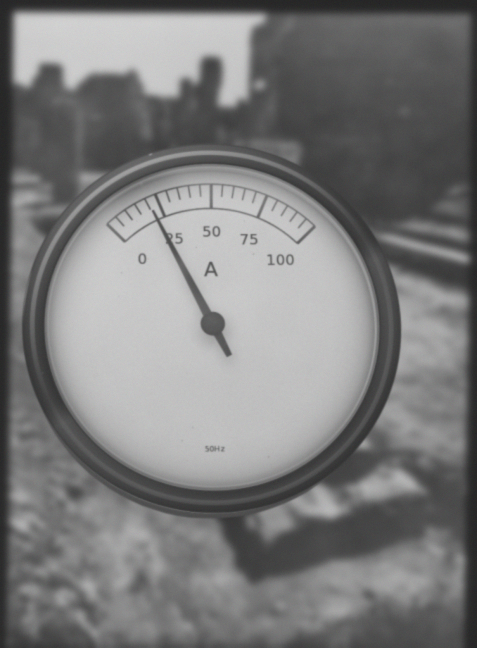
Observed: 20 A
